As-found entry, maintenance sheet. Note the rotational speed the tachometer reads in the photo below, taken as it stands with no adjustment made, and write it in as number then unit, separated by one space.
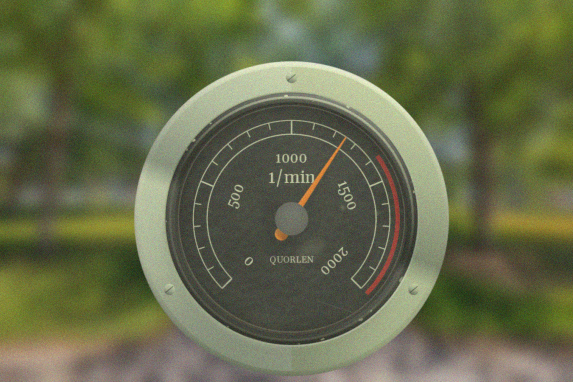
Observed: 1250 rpm
